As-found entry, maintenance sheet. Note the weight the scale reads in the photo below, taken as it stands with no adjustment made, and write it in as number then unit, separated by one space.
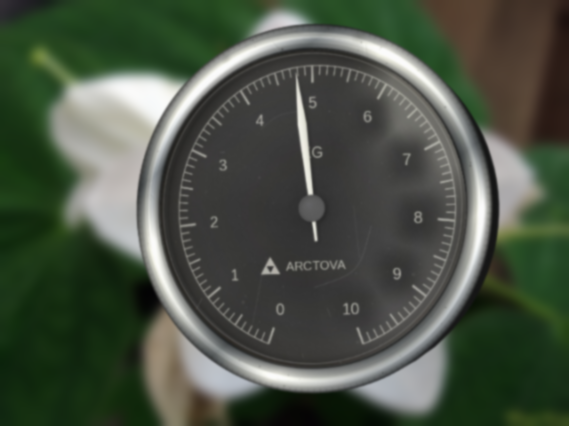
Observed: 4.8 kg
